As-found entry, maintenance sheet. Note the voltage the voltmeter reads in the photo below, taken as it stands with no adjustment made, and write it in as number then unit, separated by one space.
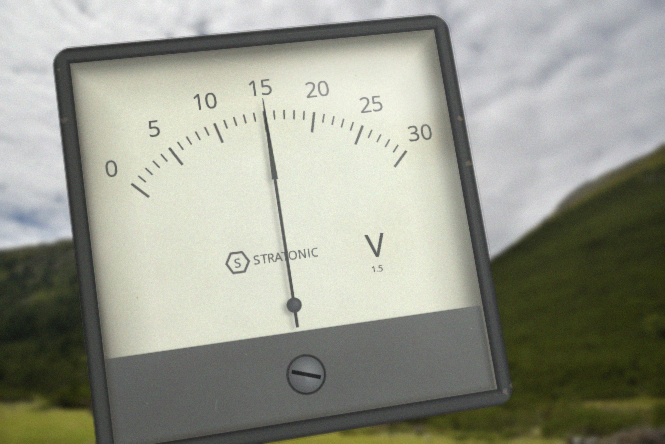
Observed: 15 V
